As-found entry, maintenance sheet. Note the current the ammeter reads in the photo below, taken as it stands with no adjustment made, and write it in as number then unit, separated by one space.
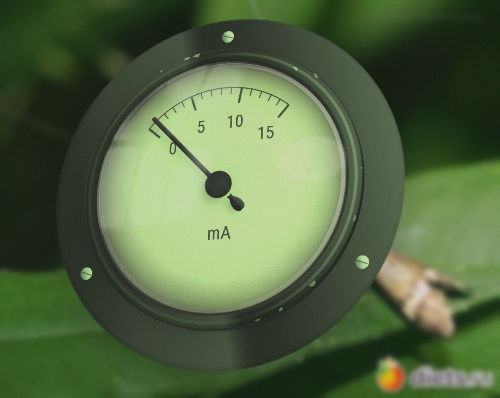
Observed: 1 mA
